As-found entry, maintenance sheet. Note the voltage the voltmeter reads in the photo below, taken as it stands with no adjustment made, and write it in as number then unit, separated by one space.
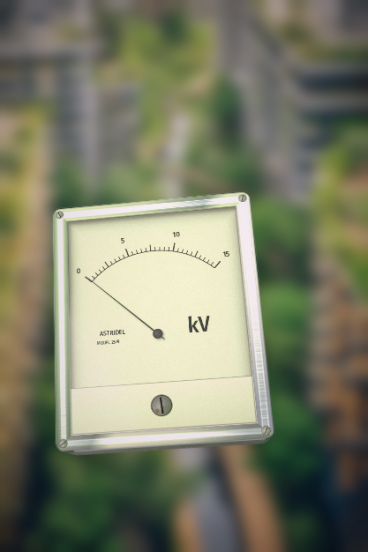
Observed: 0 kV
